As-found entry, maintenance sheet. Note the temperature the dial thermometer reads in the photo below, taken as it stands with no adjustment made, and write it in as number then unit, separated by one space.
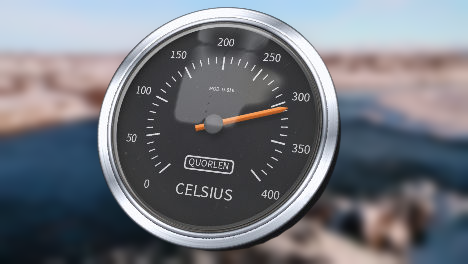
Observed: 310 °C
